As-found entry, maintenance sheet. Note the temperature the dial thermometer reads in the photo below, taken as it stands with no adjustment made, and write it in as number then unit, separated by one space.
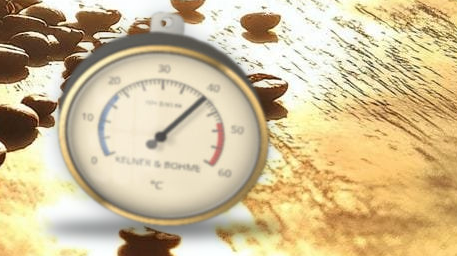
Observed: 40 °C
